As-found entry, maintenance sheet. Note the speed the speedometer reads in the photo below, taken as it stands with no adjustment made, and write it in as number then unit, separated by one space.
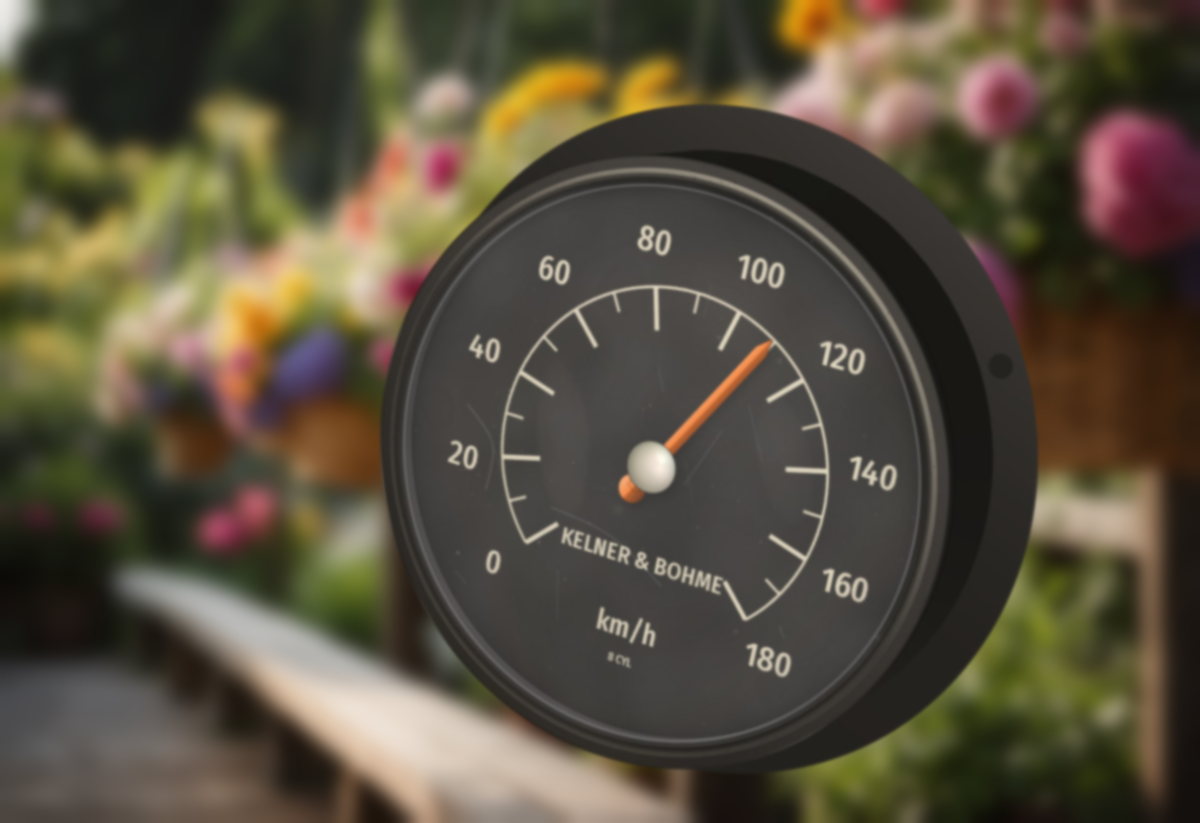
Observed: 110 km/h
